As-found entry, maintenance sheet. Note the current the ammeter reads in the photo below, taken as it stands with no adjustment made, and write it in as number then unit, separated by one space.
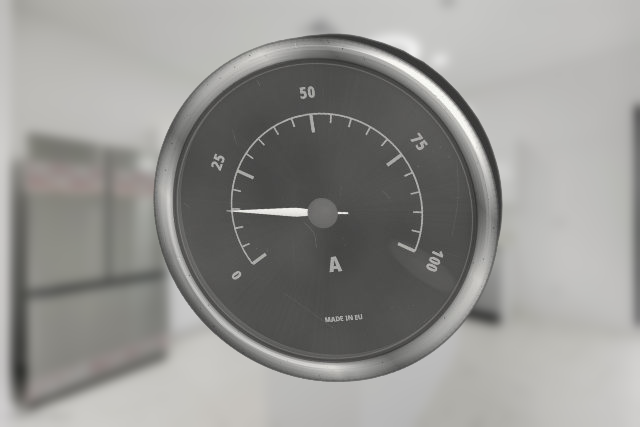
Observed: 15 A
